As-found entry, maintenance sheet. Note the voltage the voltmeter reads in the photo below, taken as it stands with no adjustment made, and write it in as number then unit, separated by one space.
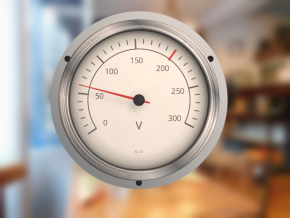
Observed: 60 V
